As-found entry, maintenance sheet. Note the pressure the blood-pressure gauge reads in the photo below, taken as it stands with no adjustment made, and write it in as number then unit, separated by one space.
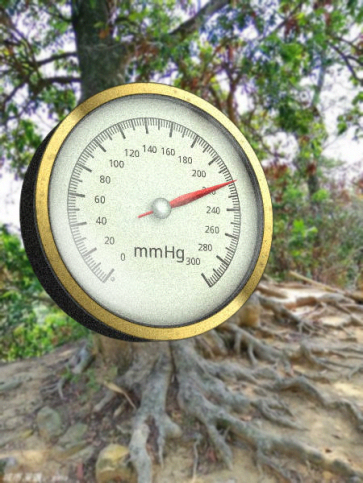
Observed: 220 mmHg
